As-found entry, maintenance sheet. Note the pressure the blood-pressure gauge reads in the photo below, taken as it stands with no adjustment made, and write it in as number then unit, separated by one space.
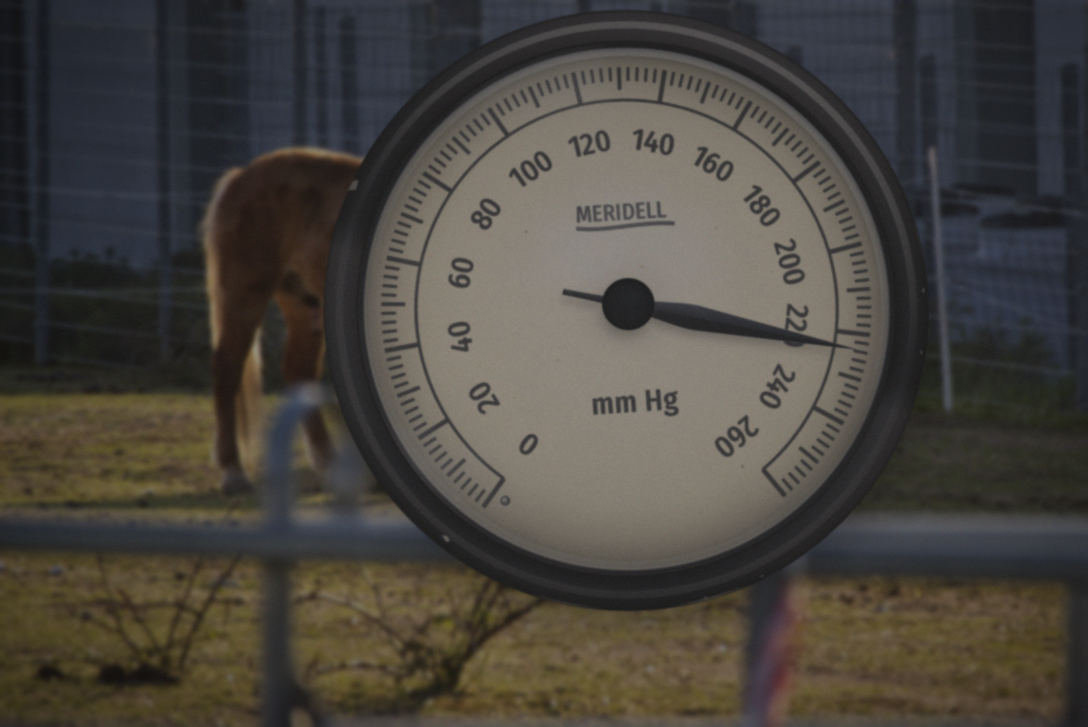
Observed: 224 mmHg
